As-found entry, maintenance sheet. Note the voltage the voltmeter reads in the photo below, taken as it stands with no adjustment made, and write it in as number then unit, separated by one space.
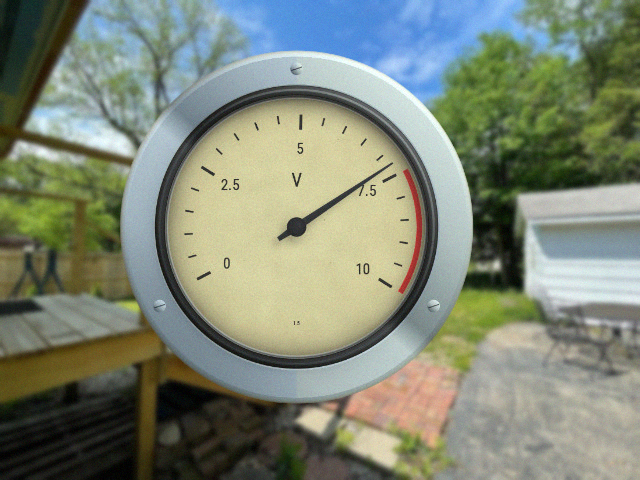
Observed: 7.25 V
